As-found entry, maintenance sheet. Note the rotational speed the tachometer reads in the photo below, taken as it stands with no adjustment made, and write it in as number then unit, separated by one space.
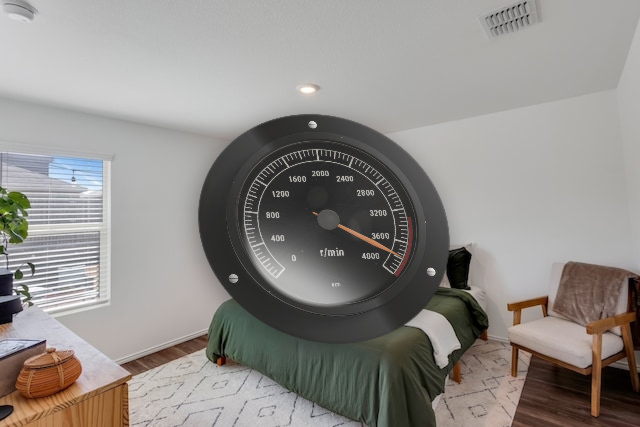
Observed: 3800 rpm
